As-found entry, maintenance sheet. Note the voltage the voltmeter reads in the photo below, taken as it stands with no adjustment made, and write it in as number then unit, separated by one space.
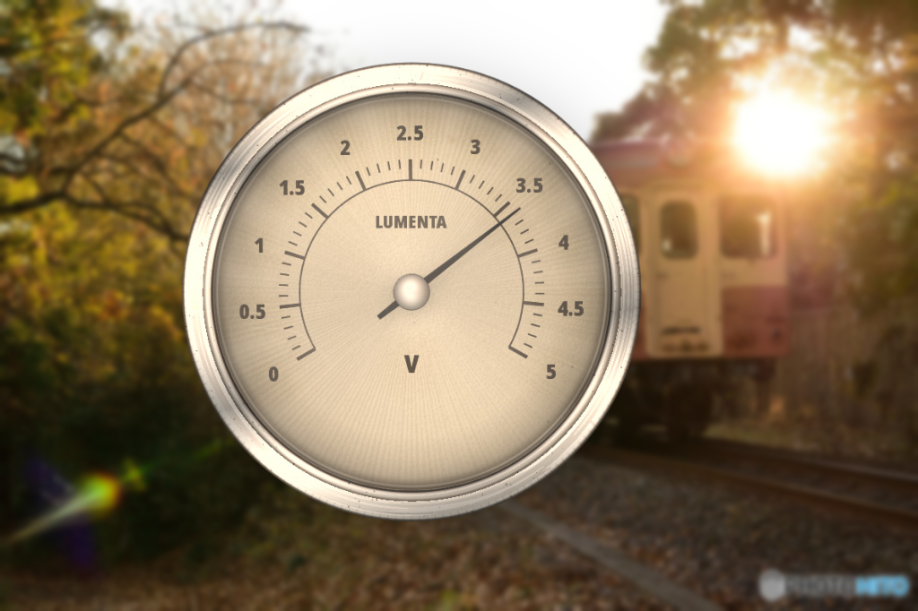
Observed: 3.6 V
